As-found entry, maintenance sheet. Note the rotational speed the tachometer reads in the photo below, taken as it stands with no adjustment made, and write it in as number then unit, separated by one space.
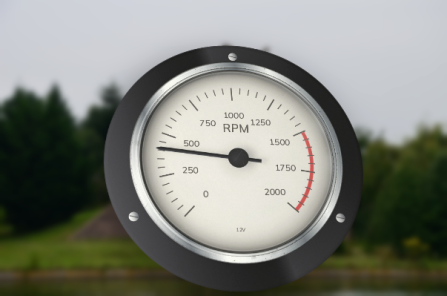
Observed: 400 rpm
